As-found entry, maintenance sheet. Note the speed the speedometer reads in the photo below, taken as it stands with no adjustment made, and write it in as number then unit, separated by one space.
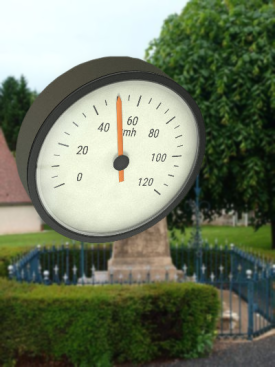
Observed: 50 km/h
